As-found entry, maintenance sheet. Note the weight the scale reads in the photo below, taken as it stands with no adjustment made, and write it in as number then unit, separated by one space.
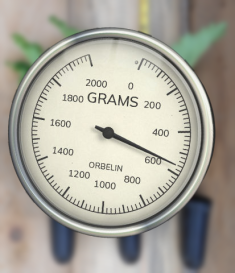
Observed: 560 g
